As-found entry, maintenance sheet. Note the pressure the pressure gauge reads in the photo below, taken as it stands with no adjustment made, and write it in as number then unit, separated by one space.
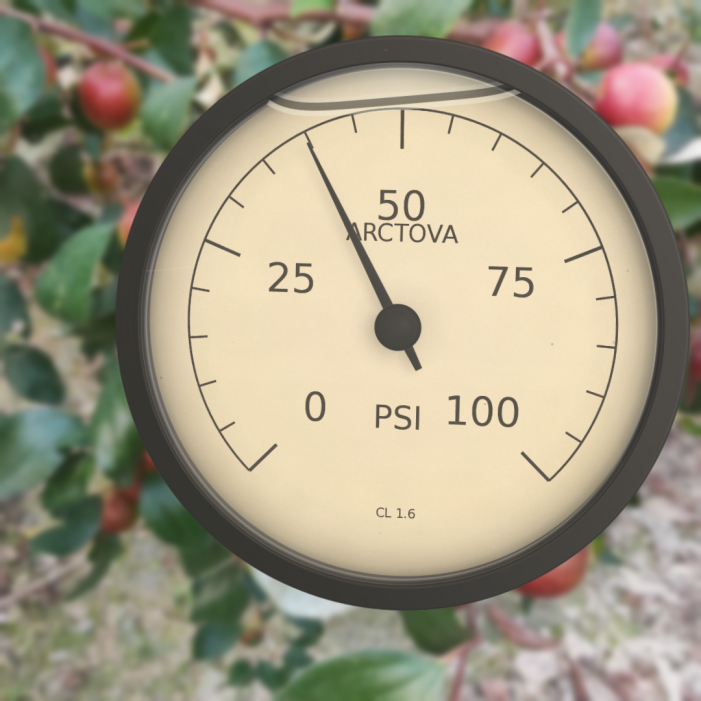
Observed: 40 psi
